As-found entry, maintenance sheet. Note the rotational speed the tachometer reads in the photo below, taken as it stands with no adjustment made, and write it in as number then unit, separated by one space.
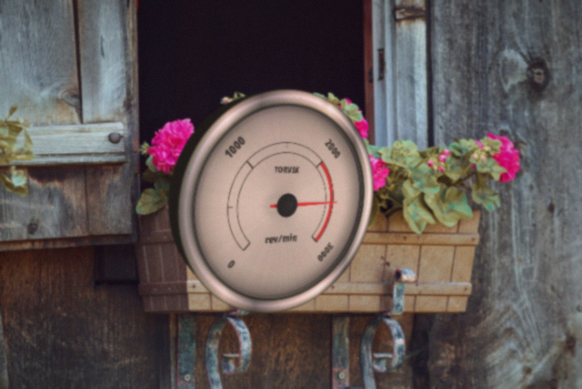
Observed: 2500 rpm
